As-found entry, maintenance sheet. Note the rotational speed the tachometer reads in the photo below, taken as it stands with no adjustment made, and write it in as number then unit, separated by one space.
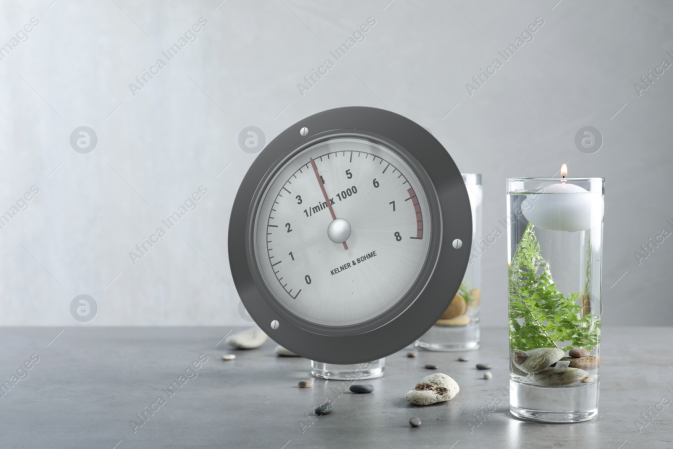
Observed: 4000 rpm
